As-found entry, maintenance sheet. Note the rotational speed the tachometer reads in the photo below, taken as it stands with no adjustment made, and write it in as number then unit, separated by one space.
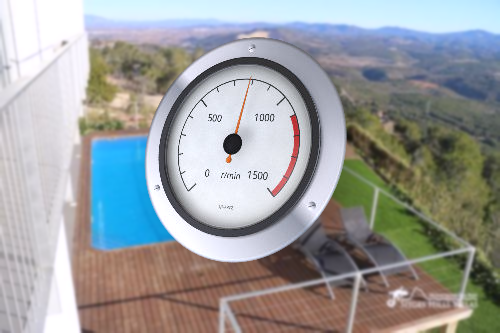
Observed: 800 rpm
